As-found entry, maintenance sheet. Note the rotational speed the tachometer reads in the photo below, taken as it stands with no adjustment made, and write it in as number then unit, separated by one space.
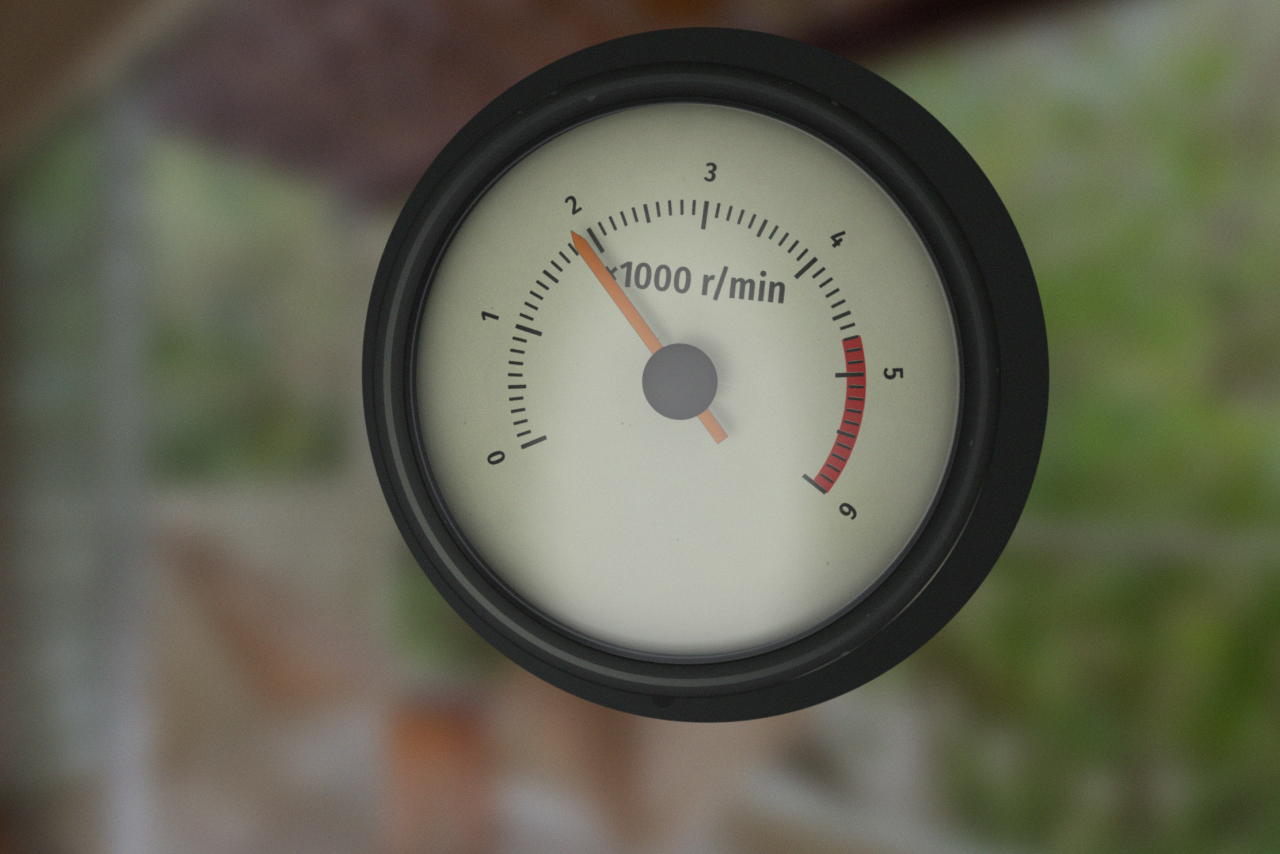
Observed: 1900 rpm
